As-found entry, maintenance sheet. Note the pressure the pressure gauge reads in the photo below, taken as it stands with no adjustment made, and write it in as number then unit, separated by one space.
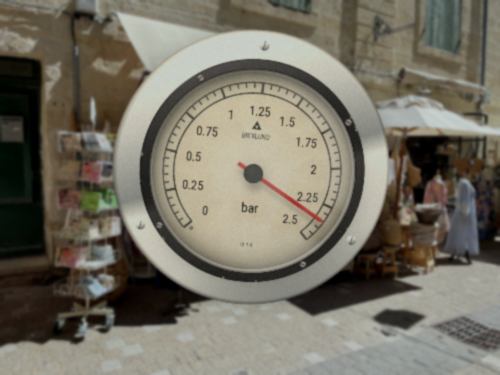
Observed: 2.35 bar
